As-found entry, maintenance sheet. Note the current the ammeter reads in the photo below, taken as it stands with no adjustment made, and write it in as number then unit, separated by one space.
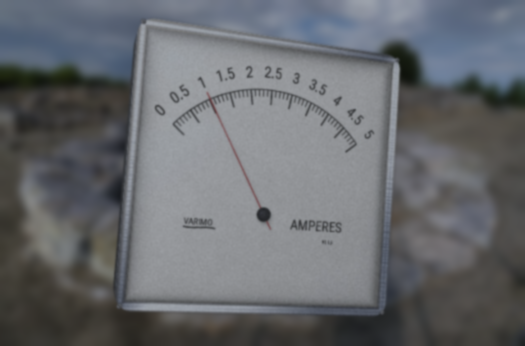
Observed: 1 A
